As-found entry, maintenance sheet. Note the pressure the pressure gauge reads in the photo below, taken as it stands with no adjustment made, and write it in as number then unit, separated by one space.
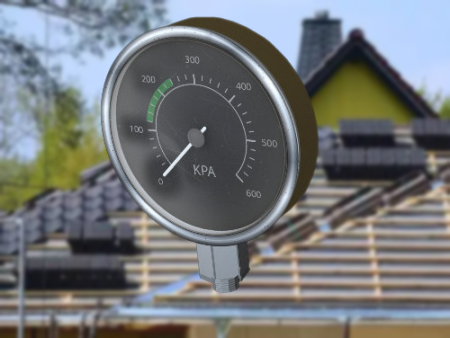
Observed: 0 kPa
